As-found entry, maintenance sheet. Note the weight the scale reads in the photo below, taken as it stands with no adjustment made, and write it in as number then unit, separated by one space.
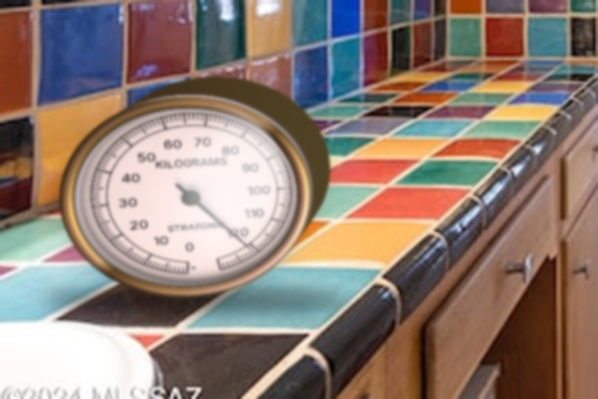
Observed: 120 kg
